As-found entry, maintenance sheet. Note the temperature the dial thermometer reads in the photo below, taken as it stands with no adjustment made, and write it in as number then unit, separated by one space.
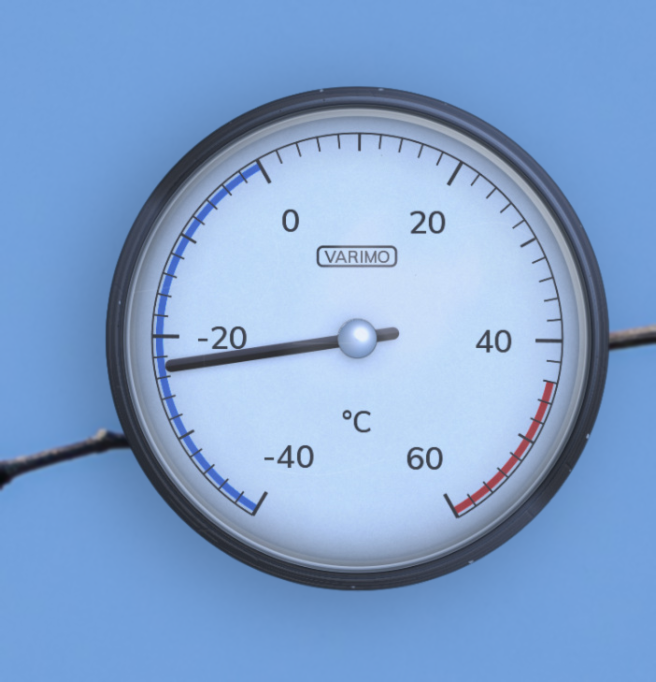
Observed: -23 °C
